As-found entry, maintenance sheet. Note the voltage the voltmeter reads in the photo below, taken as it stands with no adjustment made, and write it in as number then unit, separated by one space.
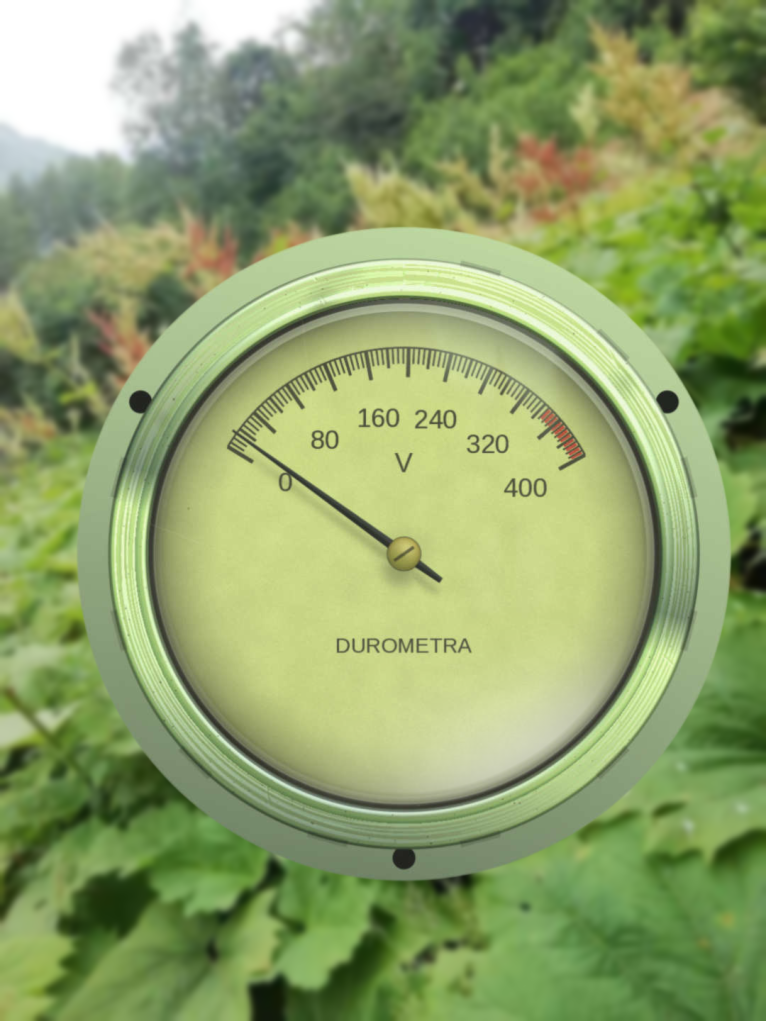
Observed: 15 V
